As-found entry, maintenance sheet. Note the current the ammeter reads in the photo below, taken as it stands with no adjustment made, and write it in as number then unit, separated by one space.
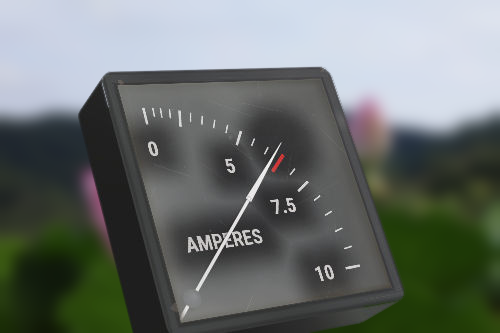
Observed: 6.25 A
